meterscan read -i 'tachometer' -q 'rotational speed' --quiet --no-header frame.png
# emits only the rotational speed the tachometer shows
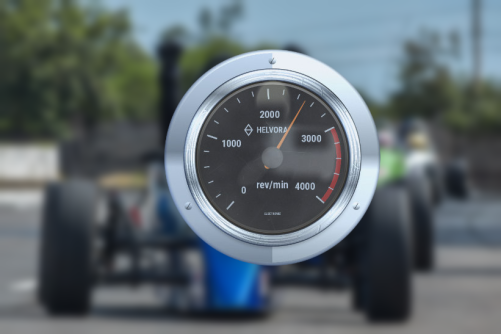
2500 rpm
